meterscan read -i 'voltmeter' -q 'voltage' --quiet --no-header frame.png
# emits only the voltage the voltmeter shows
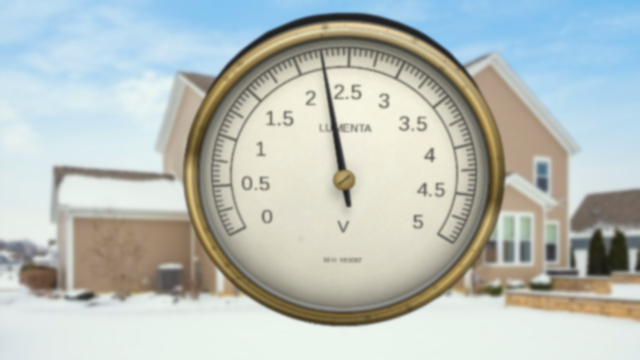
2.25 V
